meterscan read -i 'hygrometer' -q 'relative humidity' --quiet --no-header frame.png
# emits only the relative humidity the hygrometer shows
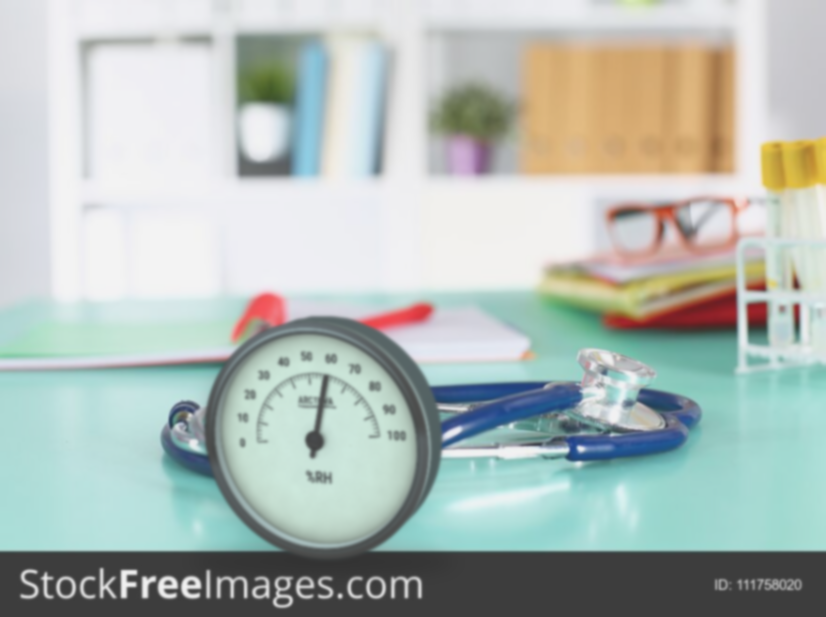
60 %
